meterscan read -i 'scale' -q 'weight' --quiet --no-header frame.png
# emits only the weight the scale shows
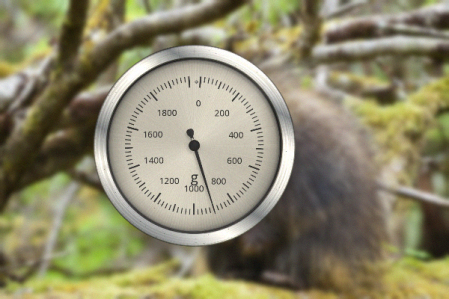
900 g
